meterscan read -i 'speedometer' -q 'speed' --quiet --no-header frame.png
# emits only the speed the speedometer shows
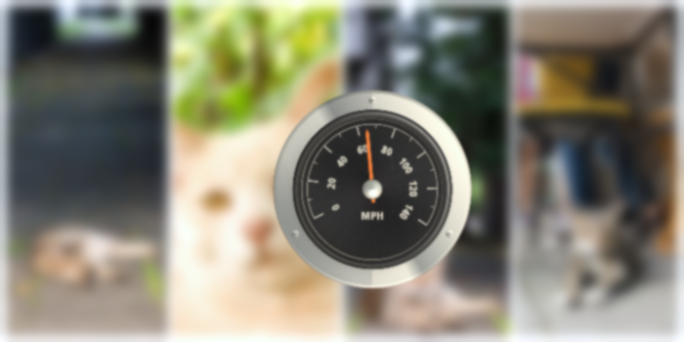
65 mph
